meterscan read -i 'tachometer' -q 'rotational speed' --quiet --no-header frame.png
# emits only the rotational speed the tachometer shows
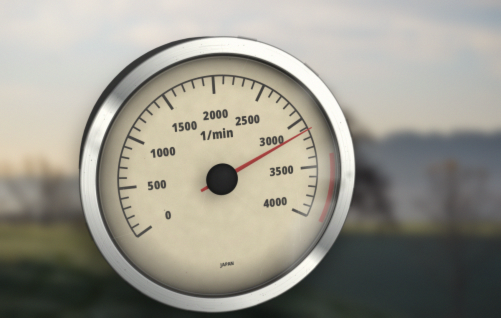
3100 rpm
